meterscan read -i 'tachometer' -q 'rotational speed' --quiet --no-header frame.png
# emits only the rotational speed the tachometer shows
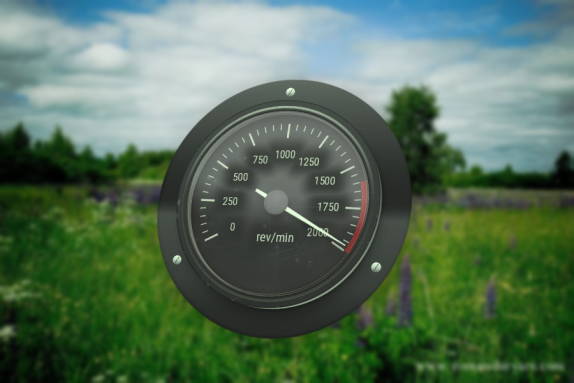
1975 rpm
